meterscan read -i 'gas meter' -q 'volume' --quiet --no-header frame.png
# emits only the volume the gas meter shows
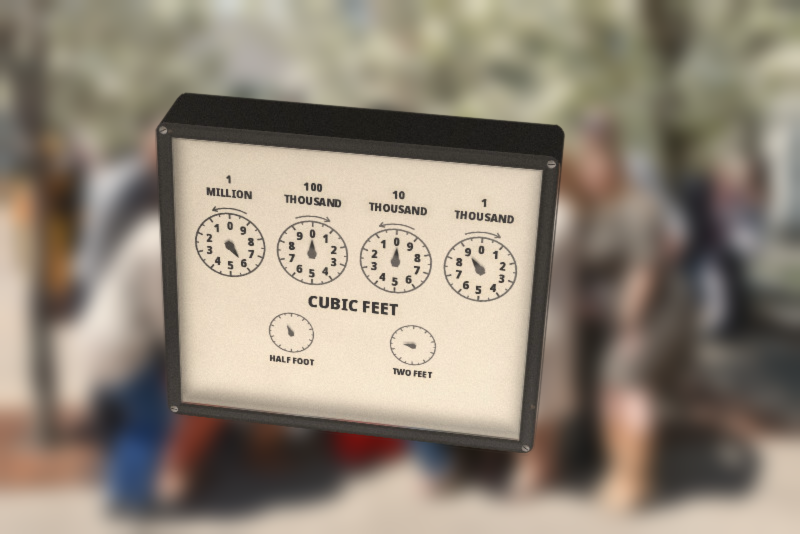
599900 ft³
